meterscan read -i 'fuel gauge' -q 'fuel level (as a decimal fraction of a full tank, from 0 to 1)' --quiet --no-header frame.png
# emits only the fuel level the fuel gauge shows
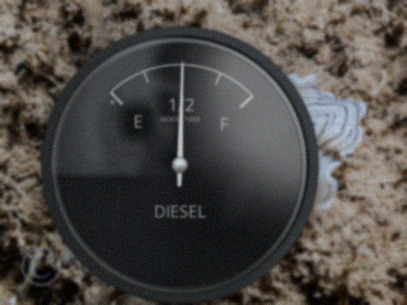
0.5
